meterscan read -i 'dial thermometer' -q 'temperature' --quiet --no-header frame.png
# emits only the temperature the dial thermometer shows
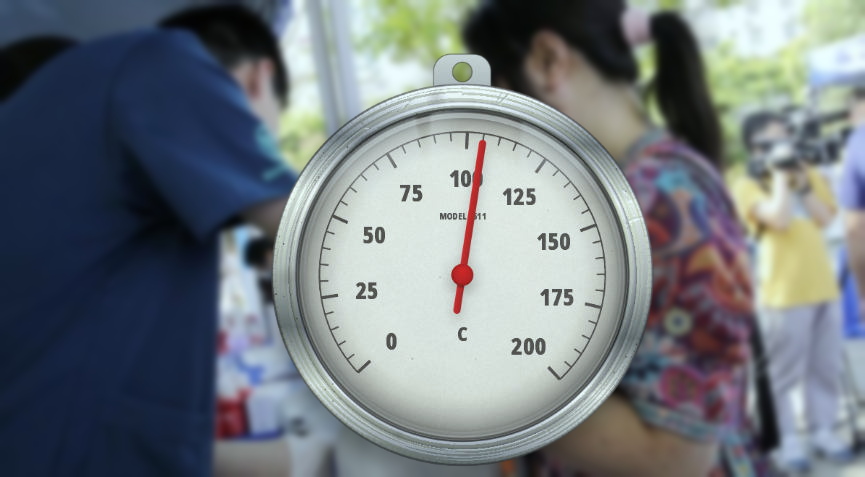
105 °C
